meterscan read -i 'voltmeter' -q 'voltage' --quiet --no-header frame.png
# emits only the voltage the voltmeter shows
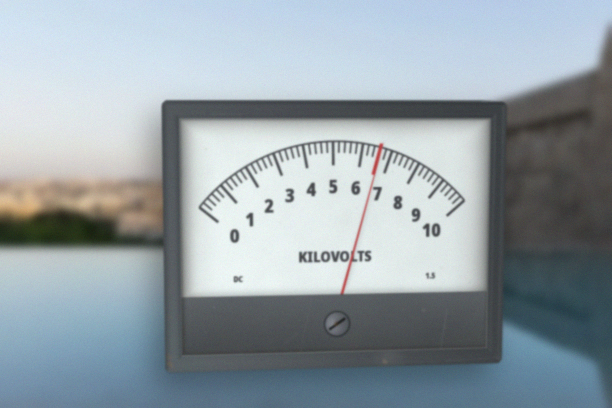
6.6 kV
